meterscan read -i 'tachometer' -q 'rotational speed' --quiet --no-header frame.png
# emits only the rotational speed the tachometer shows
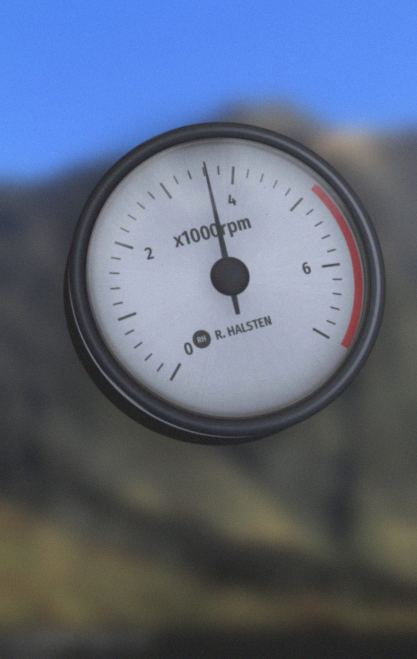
3600 rpm
